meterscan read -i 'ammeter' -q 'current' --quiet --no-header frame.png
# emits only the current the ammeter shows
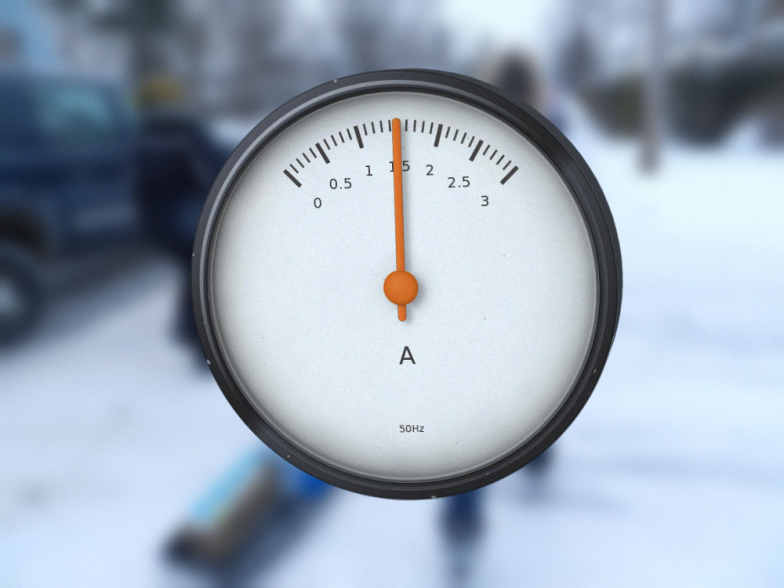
1.5 A
